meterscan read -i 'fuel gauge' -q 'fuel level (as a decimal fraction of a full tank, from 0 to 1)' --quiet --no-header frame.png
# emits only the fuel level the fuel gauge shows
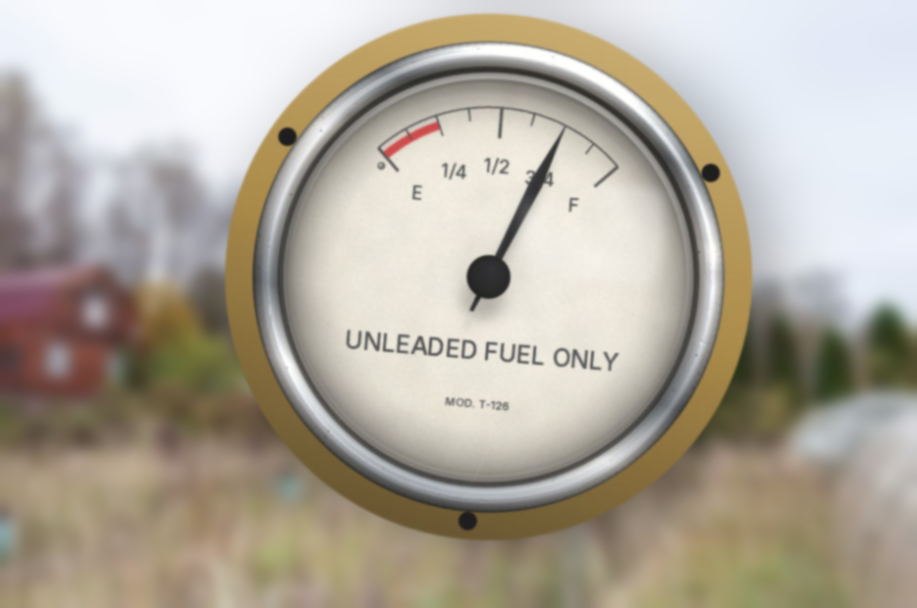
0.75
